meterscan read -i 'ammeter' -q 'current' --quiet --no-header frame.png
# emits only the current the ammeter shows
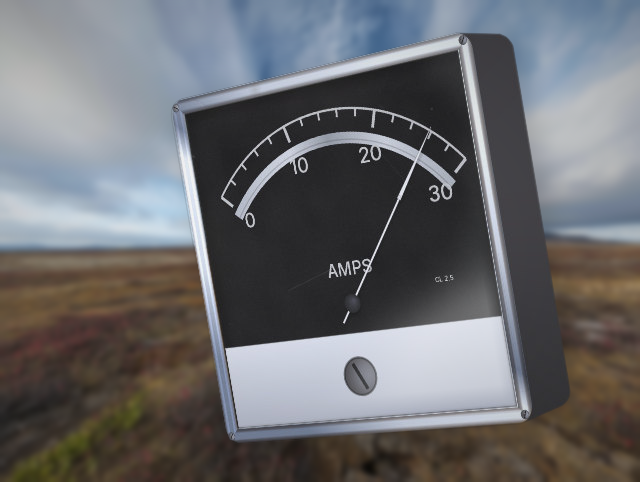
26 A
